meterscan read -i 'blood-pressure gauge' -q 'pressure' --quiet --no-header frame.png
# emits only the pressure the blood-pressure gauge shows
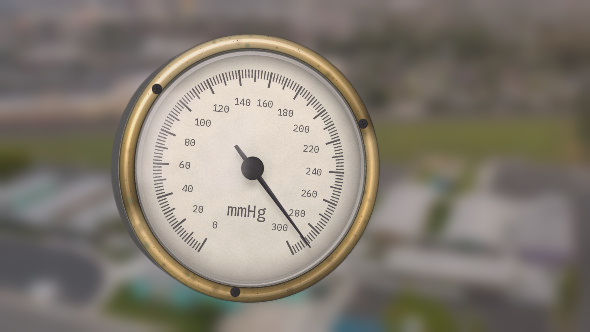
290 mmHg
